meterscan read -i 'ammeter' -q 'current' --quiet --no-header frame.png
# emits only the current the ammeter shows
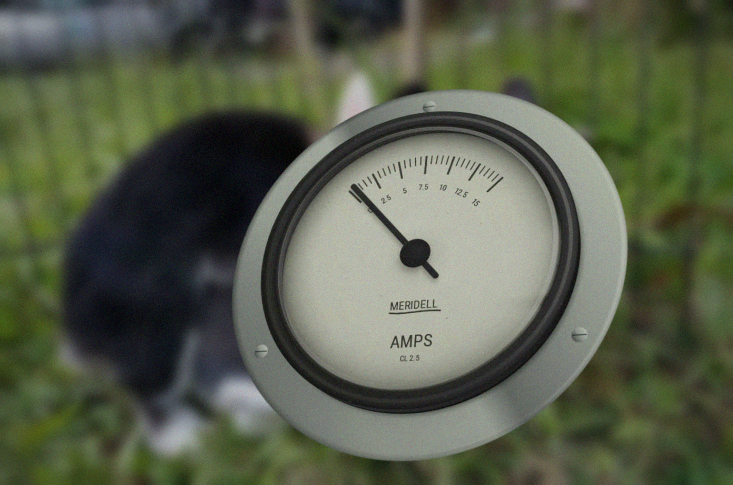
0.5 A
